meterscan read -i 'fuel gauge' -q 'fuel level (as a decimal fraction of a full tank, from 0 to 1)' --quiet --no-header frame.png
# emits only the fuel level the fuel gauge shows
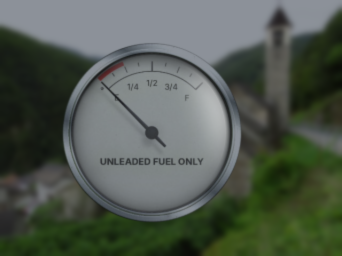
0
